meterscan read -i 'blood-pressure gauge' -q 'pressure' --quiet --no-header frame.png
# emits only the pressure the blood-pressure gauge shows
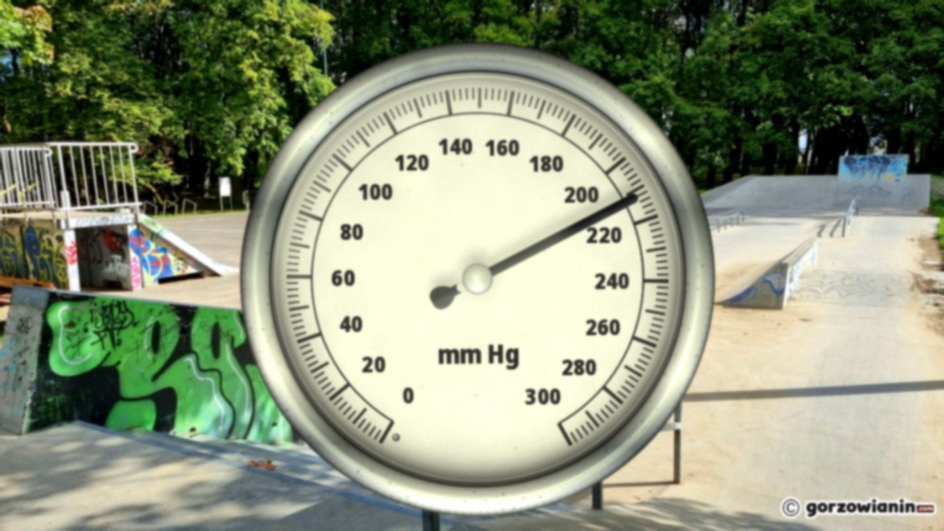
212 mmHg
